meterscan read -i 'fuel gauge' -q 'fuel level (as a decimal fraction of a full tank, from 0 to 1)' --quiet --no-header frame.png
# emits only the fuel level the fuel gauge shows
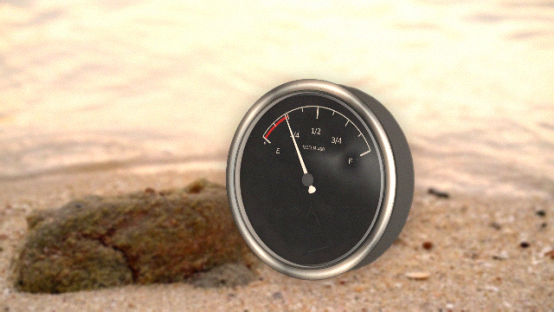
0.25
